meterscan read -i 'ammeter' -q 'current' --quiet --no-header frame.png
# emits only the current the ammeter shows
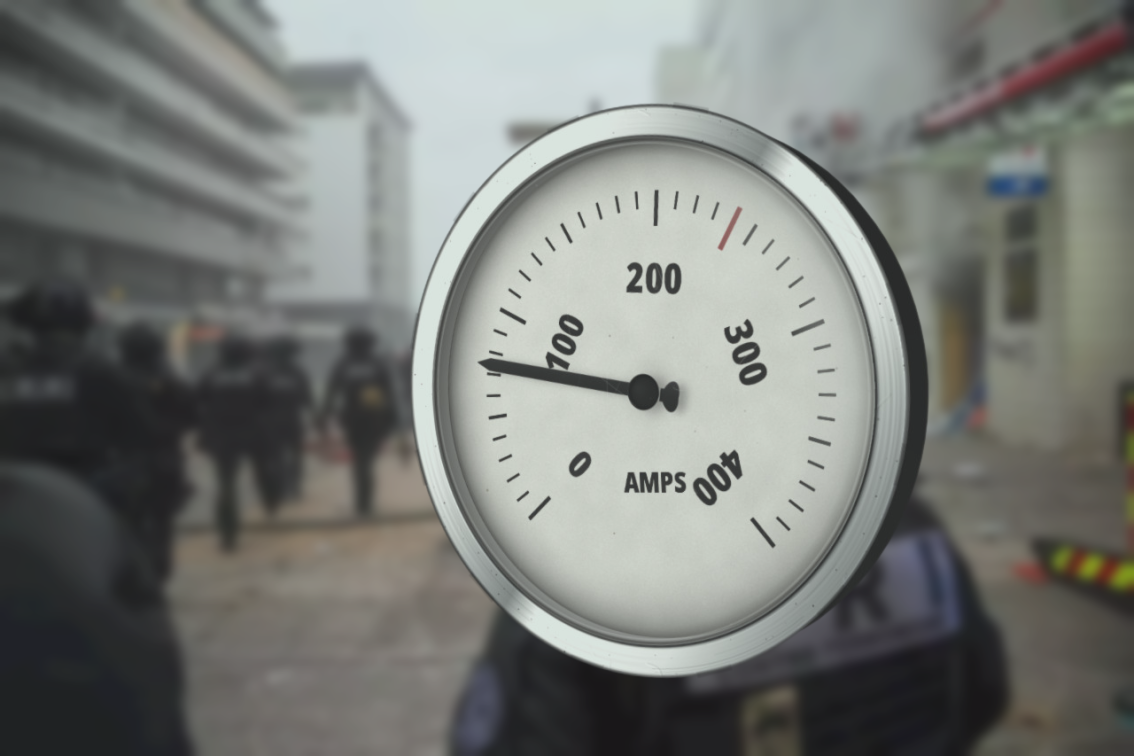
75 A
